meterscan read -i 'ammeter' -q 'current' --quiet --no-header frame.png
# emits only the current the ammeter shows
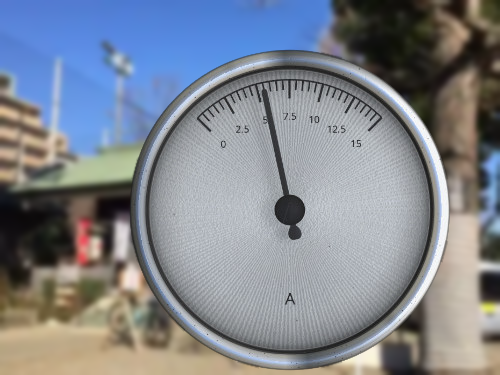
5.5 A
